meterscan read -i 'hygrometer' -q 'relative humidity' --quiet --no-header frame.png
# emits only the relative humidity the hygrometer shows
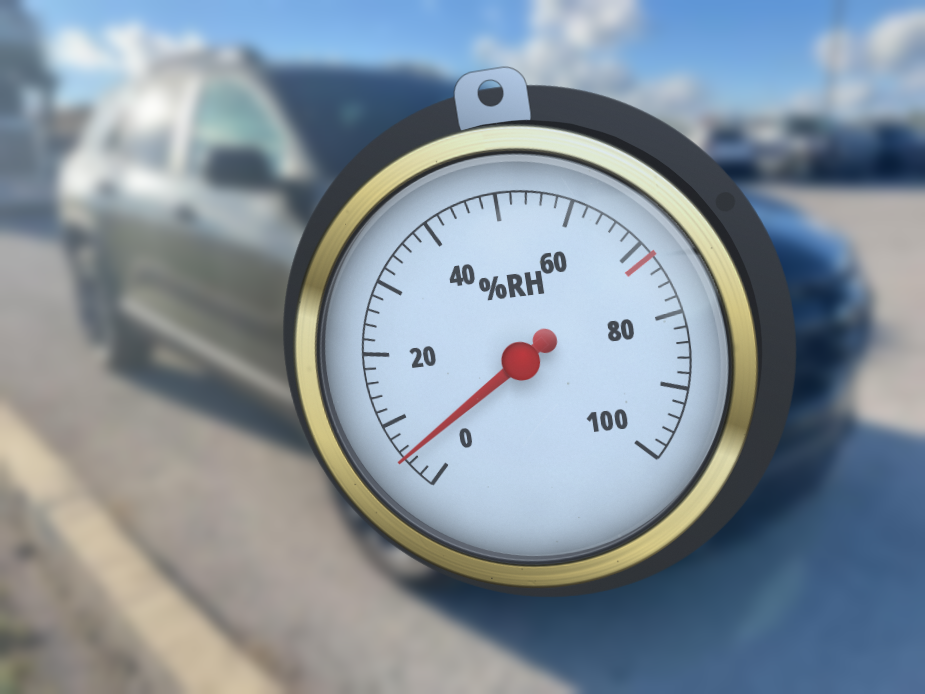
5 %
